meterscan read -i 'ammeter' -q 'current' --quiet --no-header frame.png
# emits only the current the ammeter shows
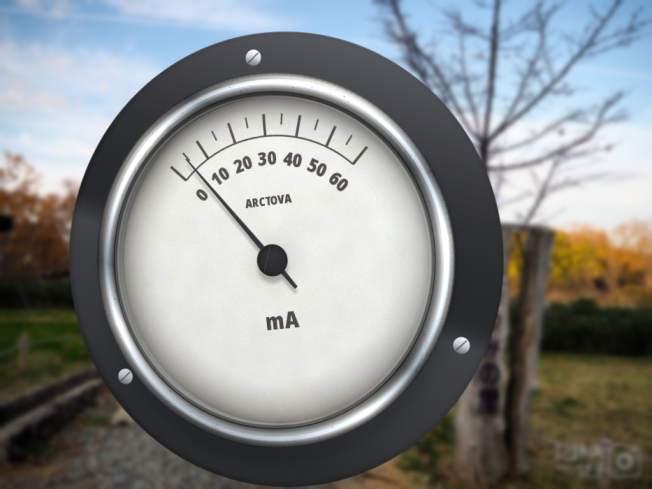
5 mA
